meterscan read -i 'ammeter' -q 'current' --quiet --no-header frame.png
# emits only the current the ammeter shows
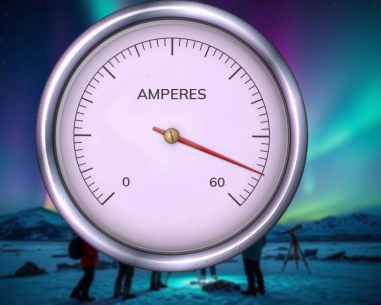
55 A
